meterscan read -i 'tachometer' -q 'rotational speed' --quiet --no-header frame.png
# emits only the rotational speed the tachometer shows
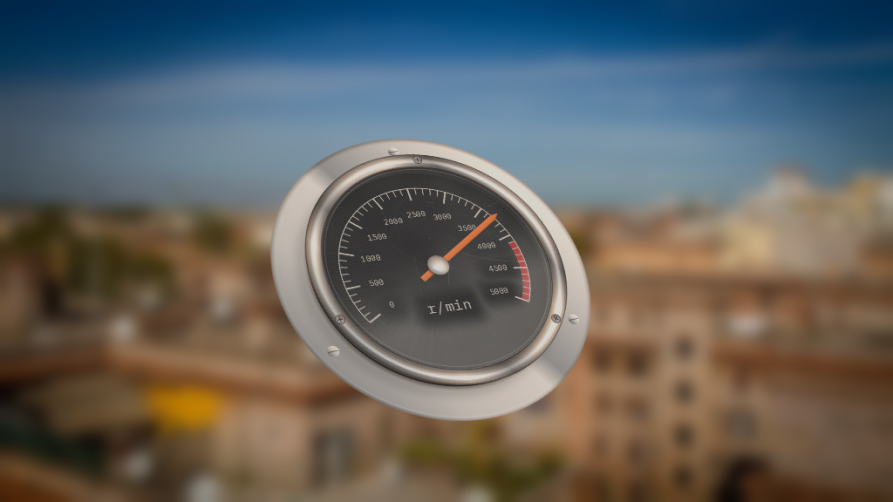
3700 rpm
